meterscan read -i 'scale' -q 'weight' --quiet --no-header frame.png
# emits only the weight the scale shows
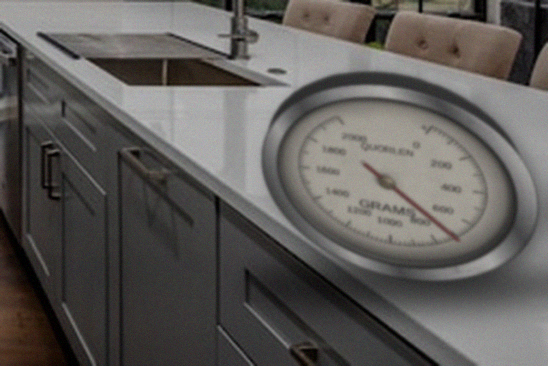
700 g
